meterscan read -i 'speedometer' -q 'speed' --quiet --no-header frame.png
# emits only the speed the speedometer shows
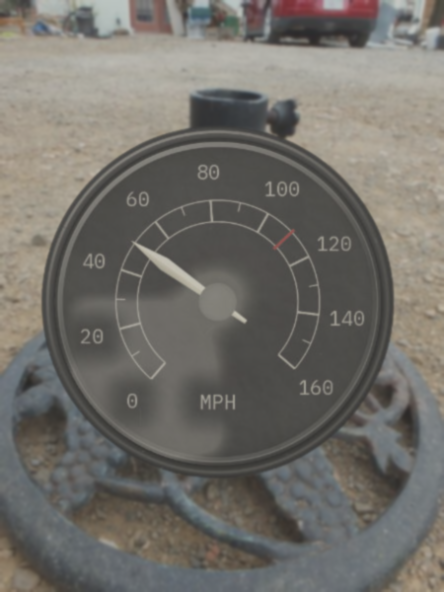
50 mph
